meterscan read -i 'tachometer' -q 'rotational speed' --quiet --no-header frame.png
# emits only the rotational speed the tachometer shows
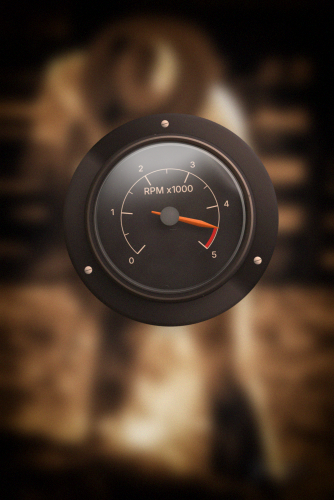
4500 rpm
